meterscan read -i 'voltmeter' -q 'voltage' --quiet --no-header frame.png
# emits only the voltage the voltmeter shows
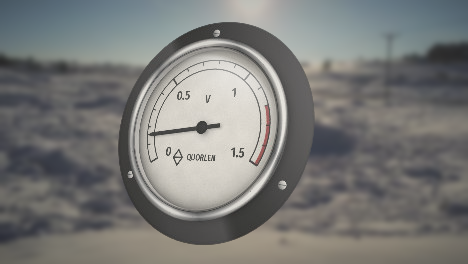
0.15 V
